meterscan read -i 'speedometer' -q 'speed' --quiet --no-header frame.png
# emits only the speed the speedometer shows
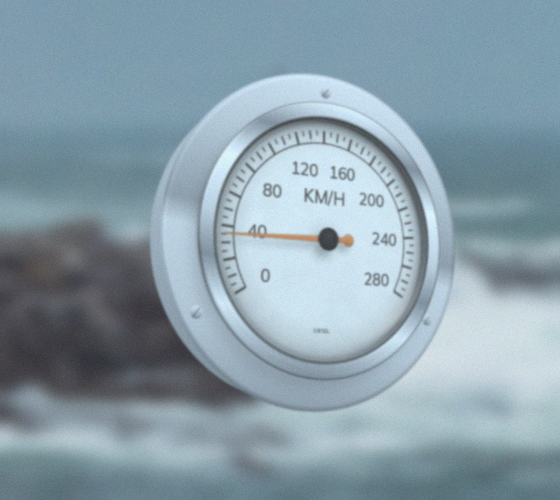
35 km/h
